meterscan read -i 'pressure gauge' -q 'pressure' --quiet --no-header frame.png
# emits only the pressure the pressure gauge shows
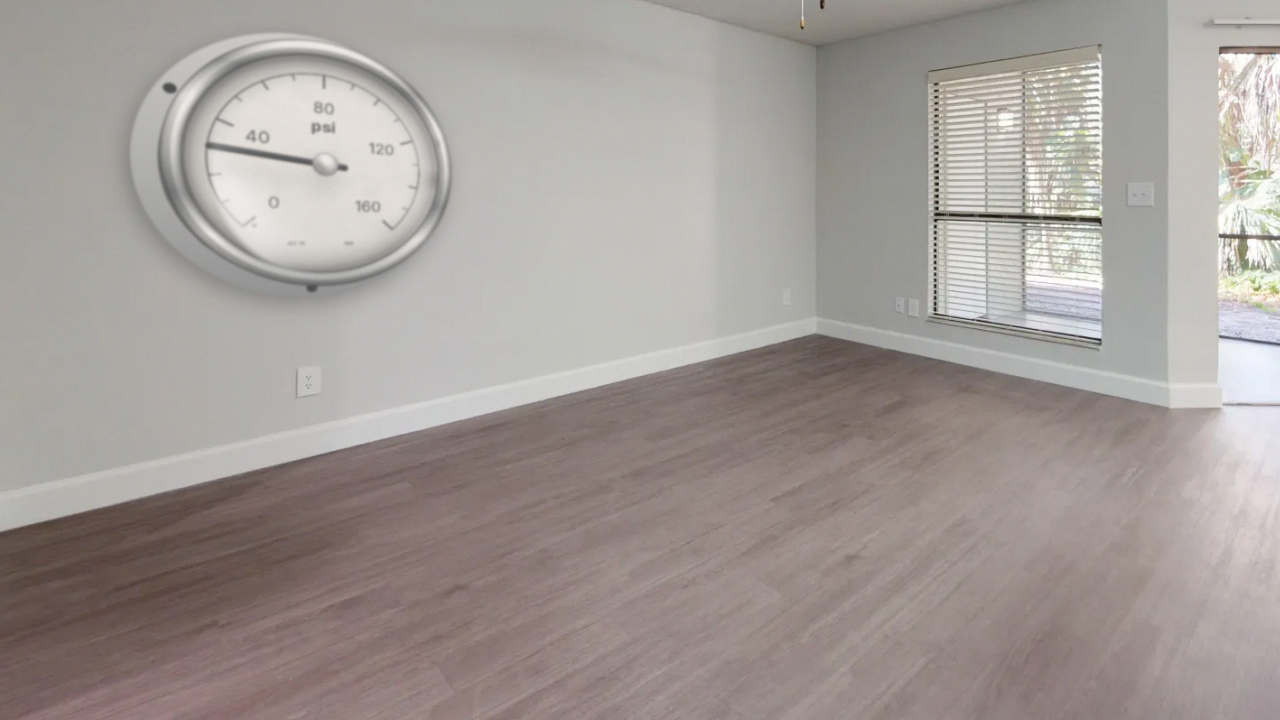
30 psi
